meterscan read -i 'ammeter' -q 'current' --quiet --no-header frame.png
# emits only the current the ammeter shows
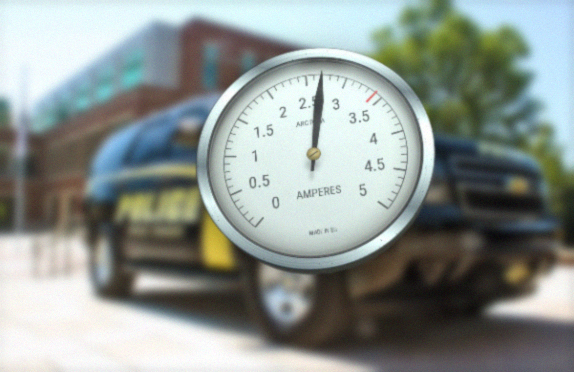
2.7 A
